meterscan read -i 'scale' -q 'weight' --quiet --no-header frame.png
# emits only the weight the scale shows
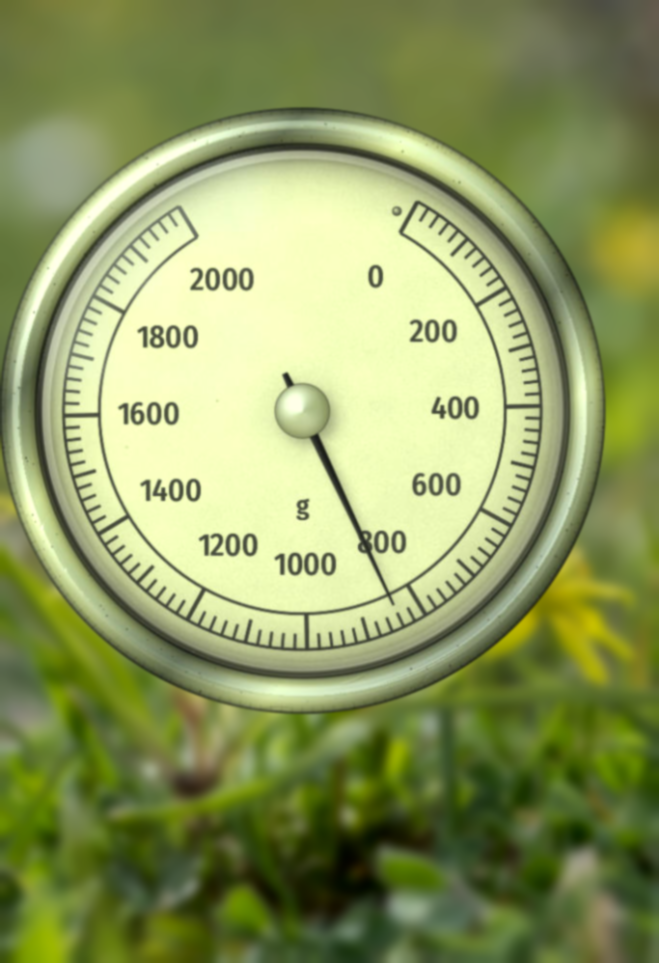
840 g
